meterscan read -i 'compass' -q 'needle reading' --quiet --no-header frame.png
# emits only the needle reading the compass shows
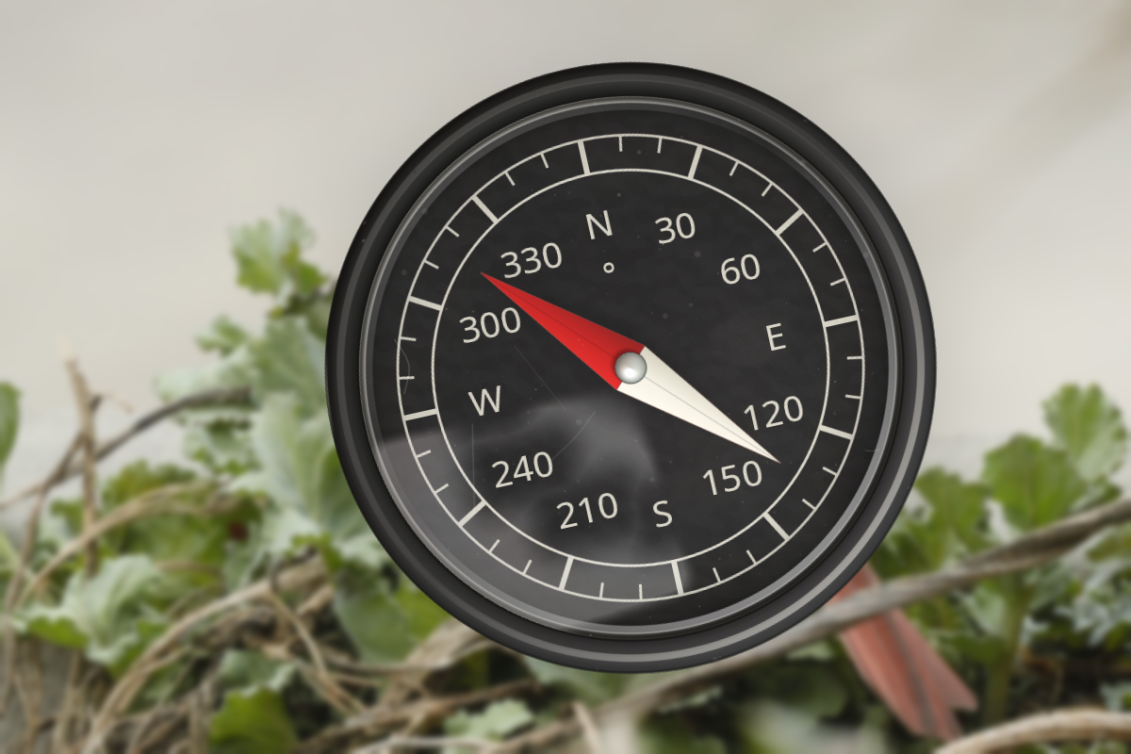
315 °
